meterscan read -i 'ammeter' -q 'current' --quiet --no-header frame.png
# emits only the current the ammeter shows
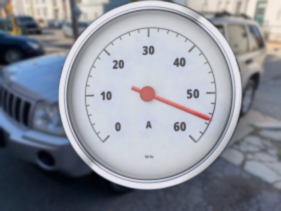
55 A
